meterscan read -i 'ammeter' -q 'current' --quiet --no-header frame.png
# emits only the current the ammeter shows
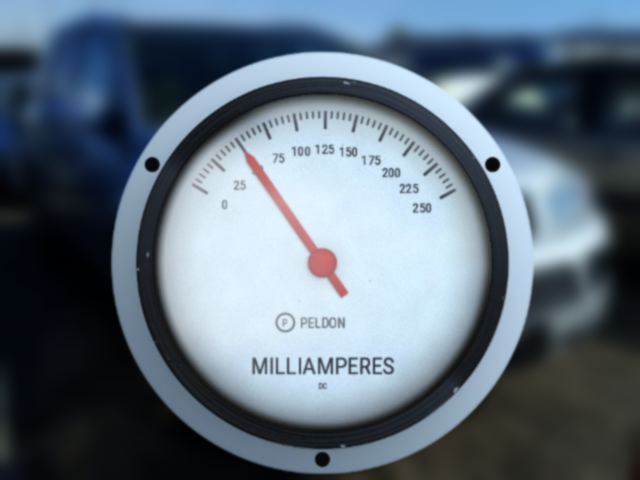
50 mA
